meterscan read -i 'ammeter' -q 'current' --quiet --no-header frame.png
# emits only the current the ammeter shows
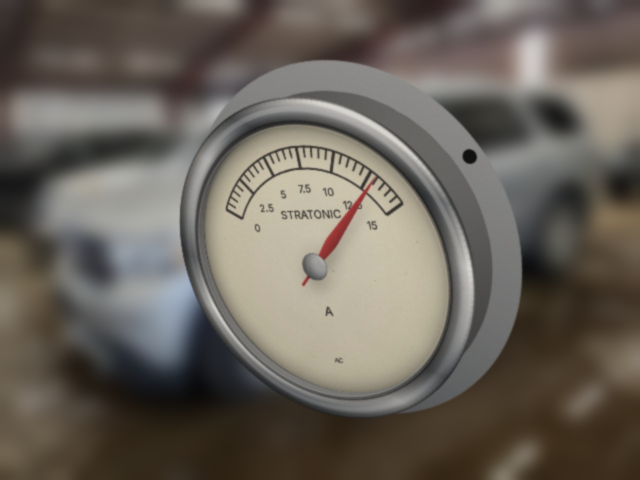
13 A
